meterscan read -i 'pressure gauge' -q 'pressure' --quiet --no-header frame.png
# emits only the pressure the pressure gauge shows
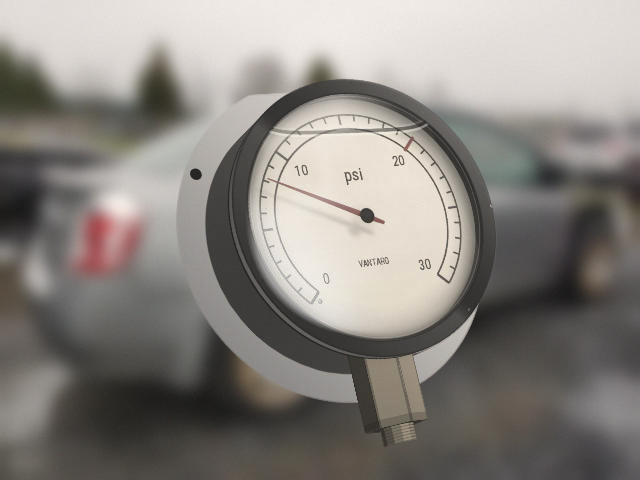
8 psi
